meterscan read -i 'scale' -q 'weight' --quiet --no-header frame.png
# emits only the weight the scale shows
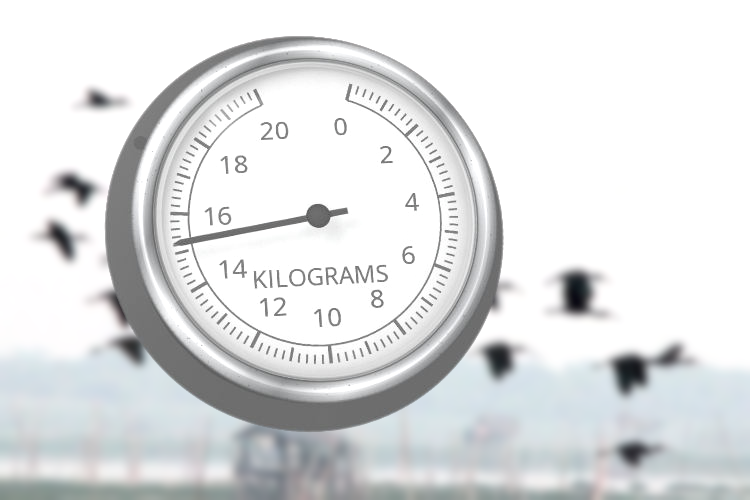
15.2 kg
